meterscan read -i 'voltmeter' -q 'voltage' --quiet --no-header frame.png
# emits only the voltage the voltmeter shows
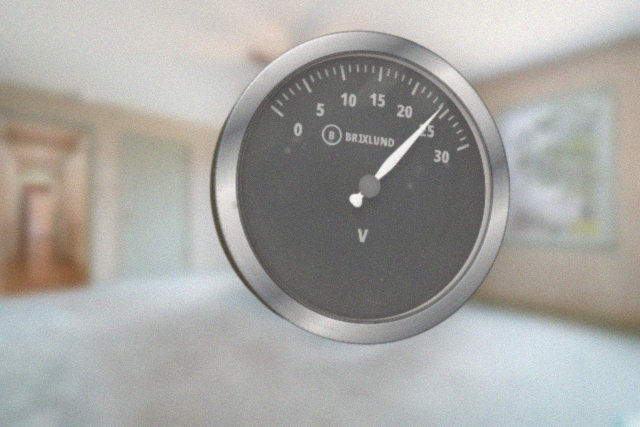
24 V
